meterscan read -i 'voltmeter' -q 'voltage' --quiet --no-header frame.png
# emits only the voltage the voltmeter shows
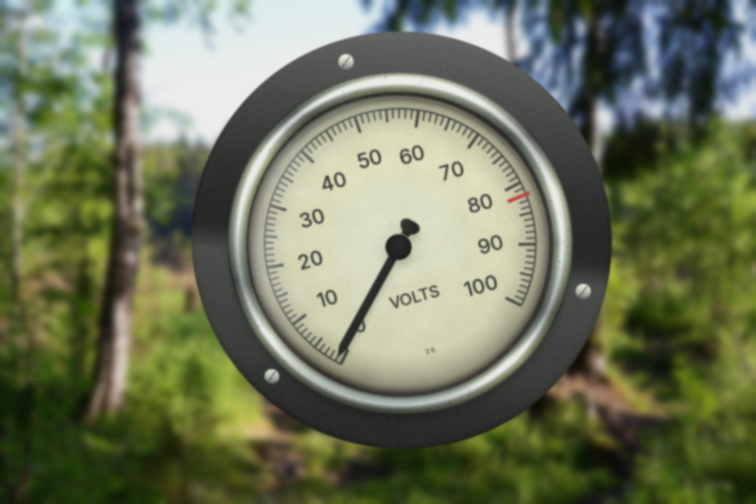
1 V
